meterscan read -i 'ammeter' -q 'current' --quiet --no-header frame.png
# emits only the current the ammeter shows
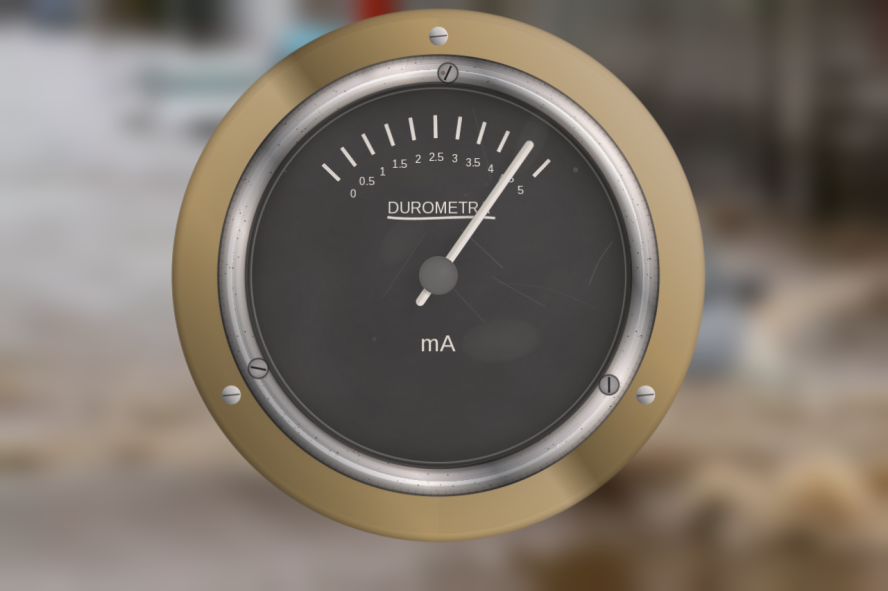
4.5 mA
